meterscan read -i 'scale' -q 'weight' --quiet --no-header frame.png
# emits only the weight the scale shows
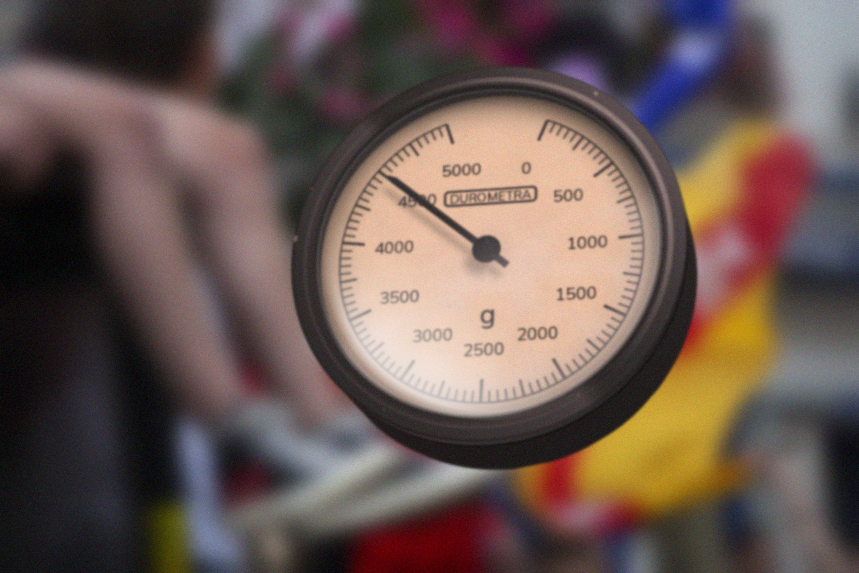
4500 g
